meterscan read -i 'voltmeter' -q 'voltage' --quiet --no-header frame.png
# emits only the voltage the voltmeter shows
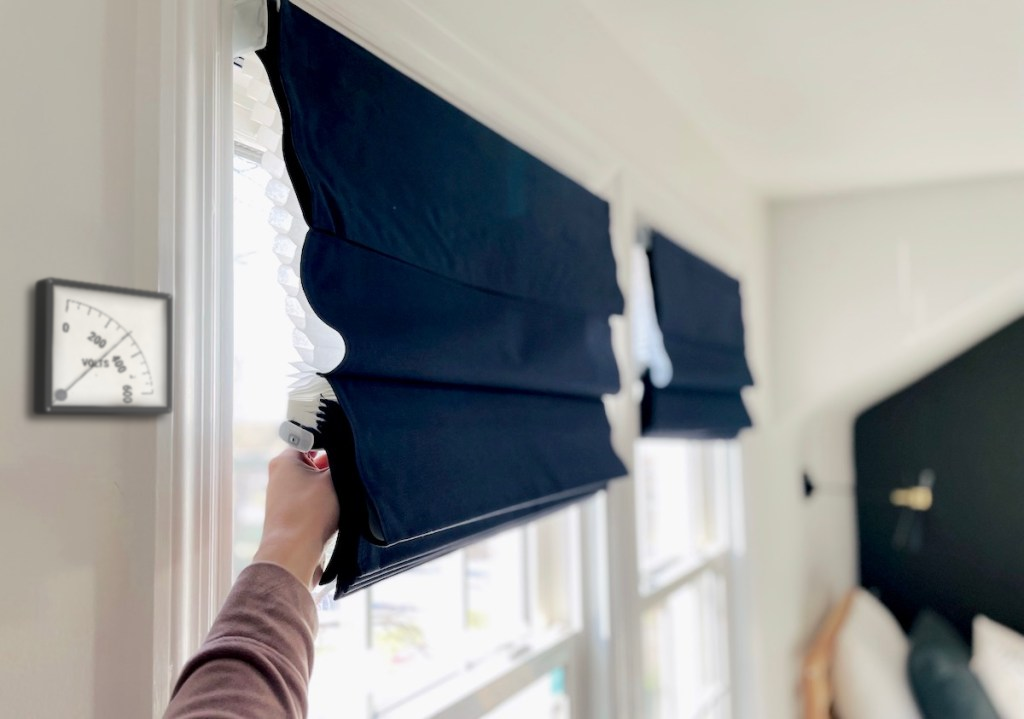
300 V
